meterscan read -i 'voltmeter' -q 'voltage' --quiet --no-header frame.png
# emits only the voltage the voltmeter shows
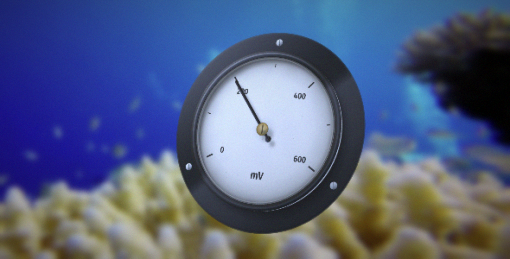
200 mV
